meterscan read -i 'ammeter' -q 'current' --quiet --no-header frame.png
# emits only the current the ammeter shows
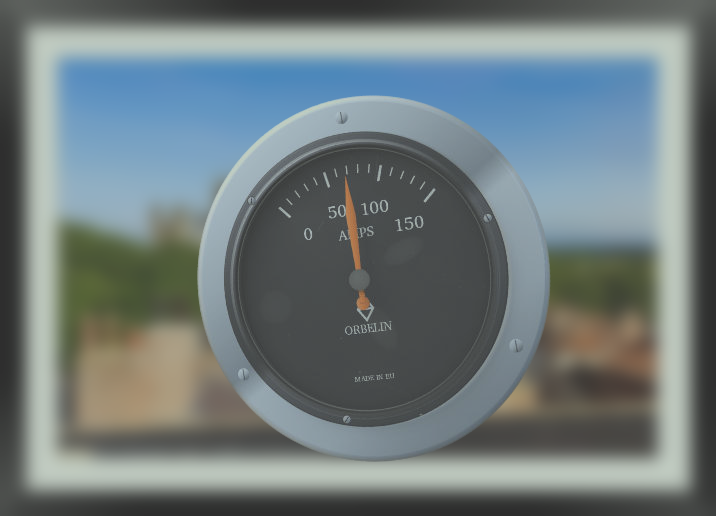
70 A
